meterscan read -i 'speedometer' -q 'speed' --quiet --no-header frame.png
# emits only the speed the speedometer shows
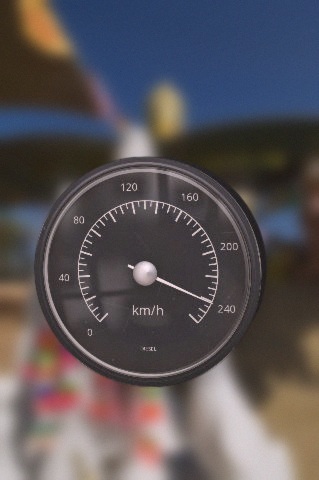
240 km/h
